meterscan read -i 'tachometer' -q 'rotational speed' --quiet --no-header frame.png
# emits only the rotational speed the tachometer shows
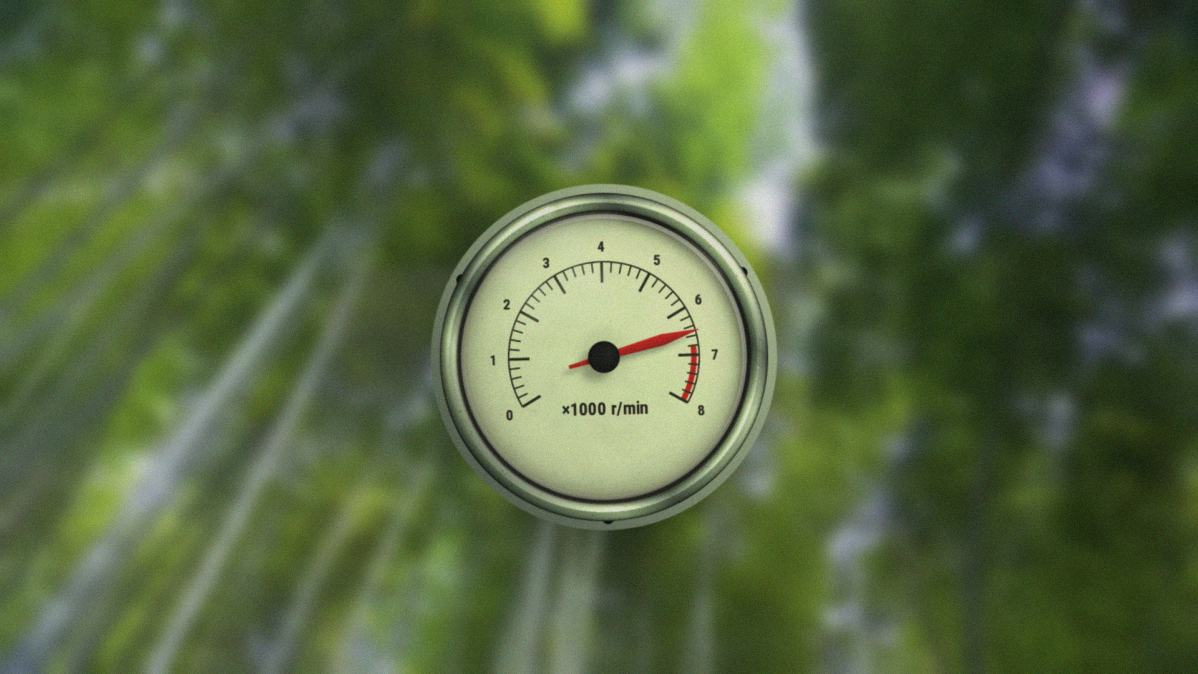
6500 rpm
